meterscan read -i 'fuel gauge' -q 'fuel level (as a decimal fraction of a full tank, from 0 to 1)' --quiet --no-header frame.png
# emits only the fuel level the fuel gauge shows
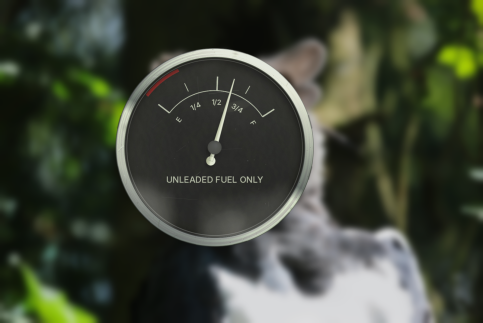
0.625
